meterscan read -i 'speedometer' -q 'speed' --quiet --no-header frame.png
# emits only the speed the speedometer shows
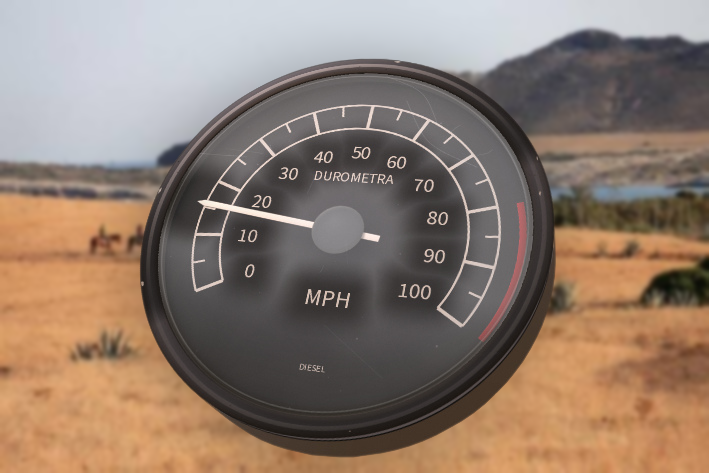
15 mph
